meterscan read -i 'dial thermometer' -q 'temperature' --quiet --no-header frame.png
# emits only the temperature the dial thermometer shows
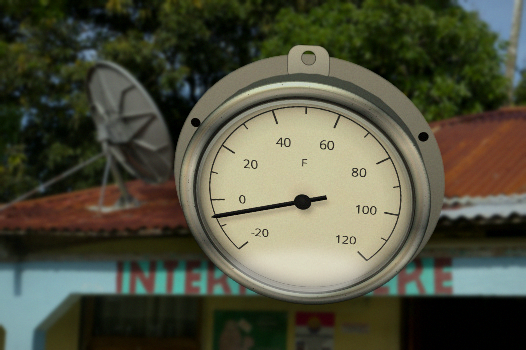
-5 °F
